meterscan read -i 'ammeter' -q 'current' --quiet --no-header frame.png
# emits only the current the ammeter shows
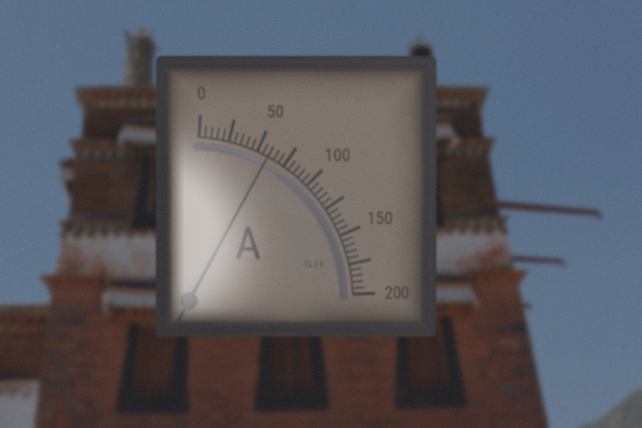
60 A
